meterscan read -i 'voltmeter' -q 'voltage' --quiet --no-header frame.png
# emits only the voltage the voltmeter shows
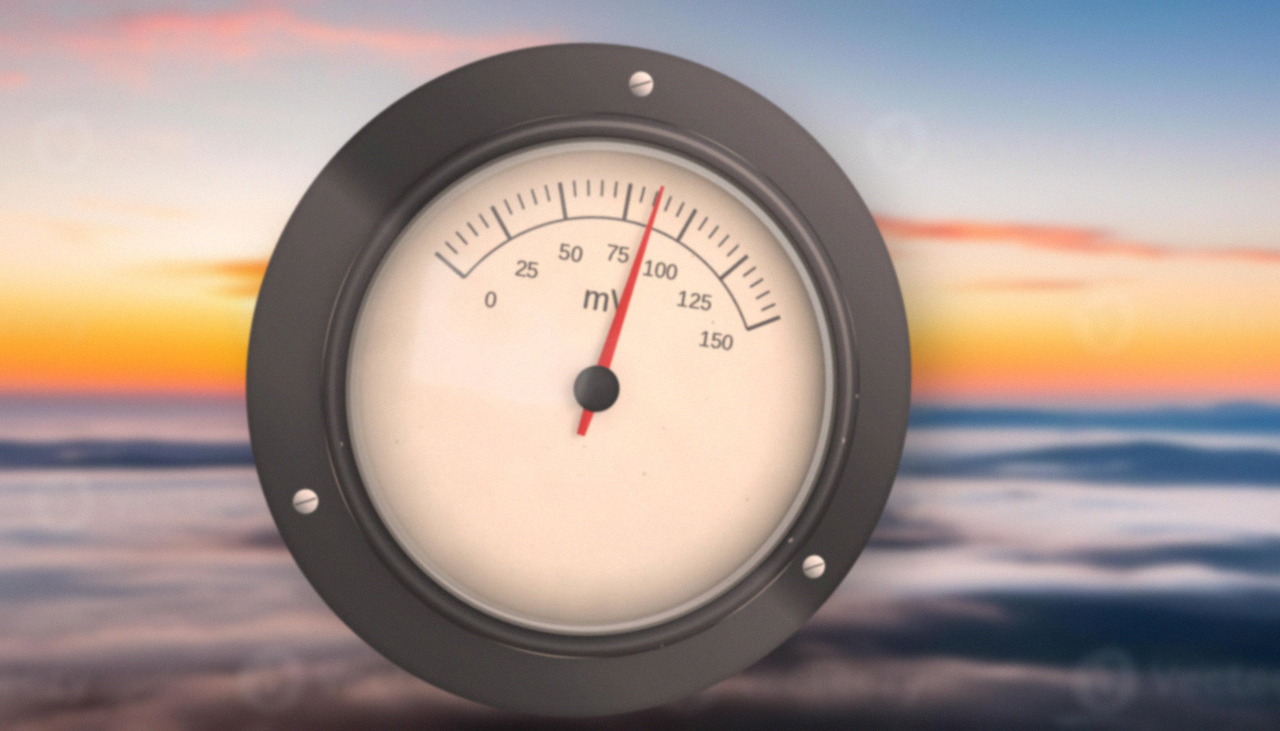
85 mV
